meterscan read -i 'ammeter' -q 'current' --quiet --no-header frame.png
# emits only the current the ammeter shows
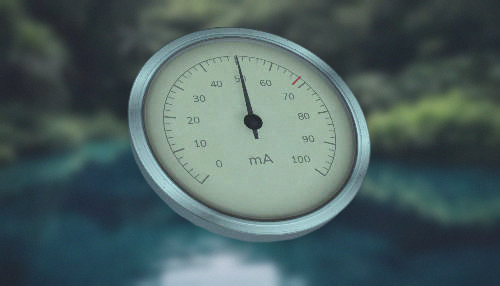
50 mA
